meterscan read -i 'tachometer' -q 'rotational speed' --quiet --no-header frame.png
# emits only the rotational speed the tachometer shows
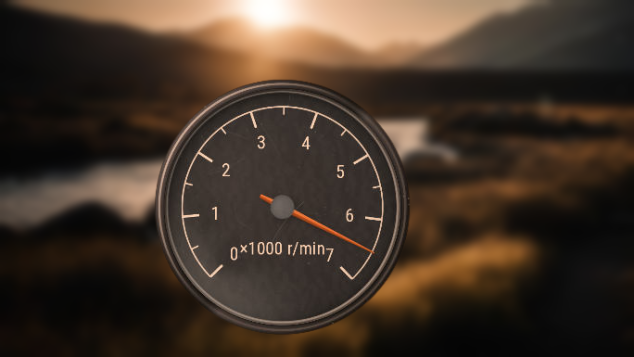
6500 rpm
